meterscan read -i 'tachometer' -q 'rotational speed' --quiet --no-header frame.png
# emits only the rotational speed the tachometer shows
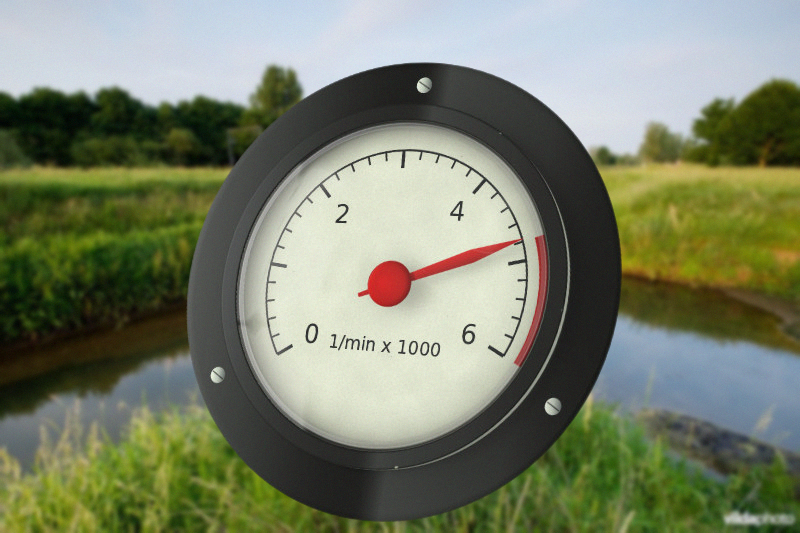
4800 rpm
